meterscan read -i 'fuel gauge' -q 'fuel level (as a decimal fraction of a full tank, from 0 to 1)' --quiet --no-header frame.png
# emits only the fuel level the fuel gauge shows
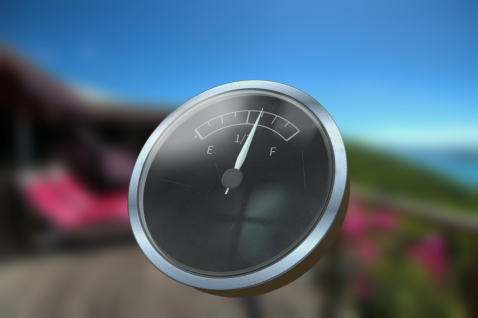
0.625
